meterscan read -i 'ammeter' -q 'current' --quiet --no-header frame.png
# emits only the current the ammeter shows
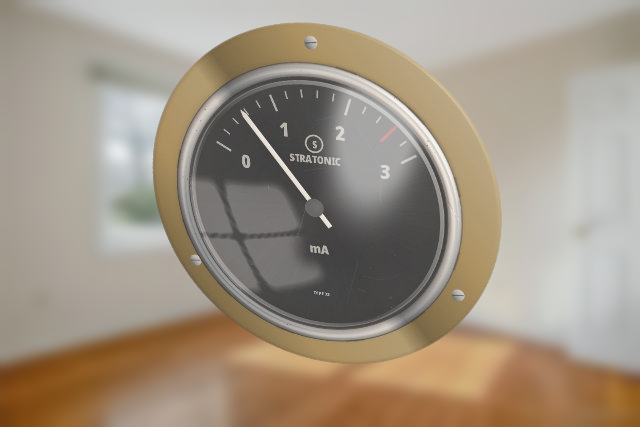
0.6 mA
